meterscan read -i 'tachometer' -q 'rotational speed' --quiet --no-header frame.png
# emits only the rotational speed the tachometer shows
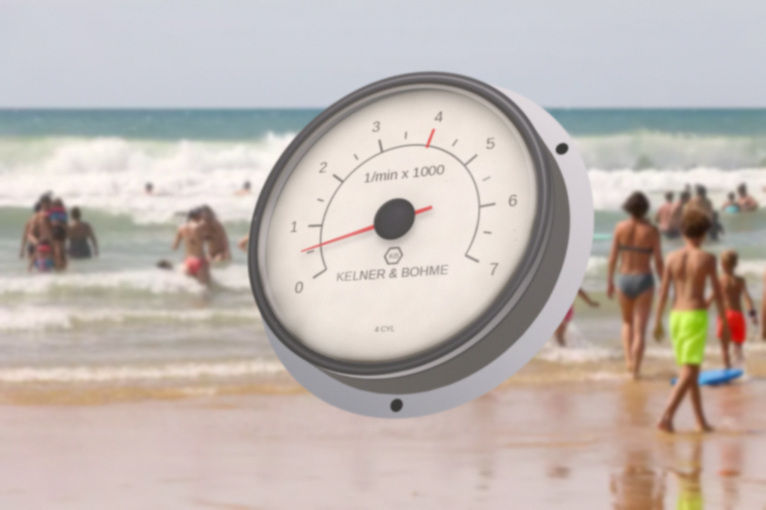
500 rpm
